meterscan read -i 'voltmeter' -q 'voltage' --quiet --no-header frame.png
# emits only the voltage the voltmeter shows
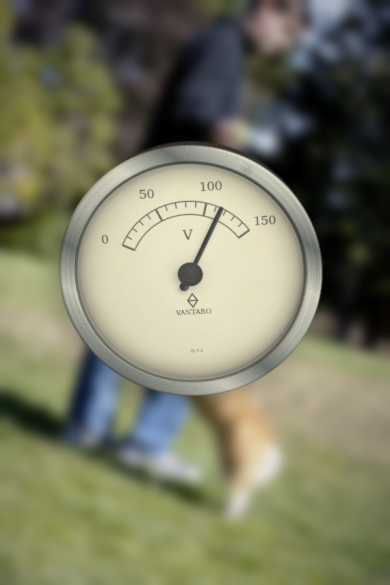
115 V
